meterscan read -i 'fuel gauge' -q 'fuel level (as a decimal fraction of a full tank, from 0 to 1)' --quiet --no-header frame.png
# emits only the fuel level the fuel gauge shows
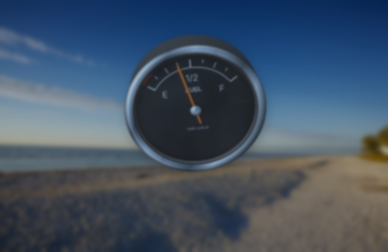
0.375
